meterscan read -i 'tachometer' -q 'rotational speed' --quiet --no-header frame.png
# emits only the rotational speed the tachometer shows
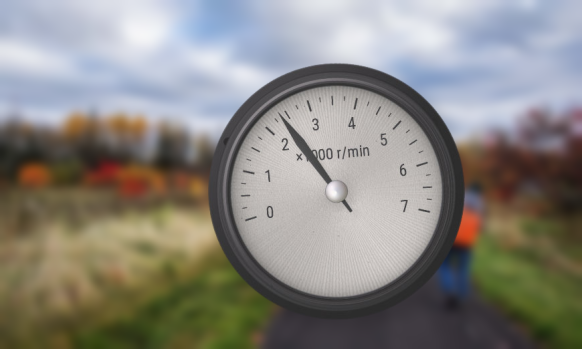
2375 rpm
